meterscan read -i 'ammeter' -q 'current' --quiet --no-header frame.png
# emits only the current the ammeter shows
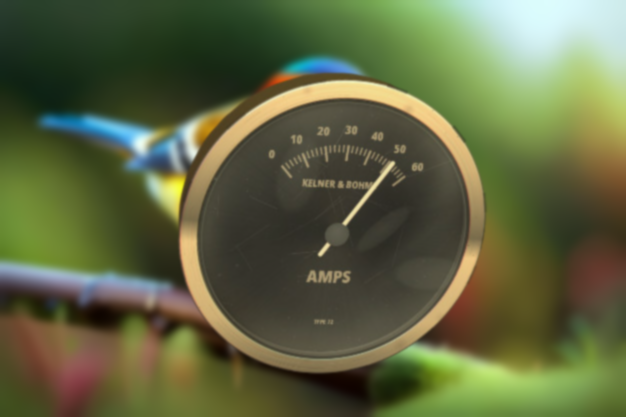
50 A
